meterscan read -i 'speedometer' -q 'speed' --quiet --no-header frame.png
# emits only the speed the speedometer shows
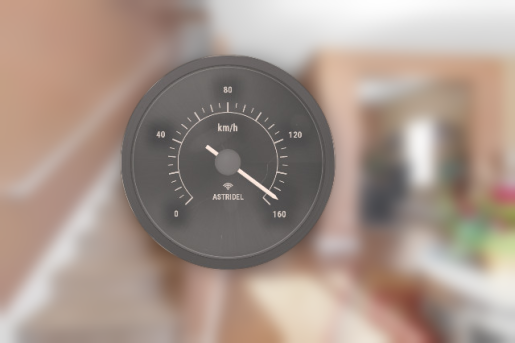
155 km/h
